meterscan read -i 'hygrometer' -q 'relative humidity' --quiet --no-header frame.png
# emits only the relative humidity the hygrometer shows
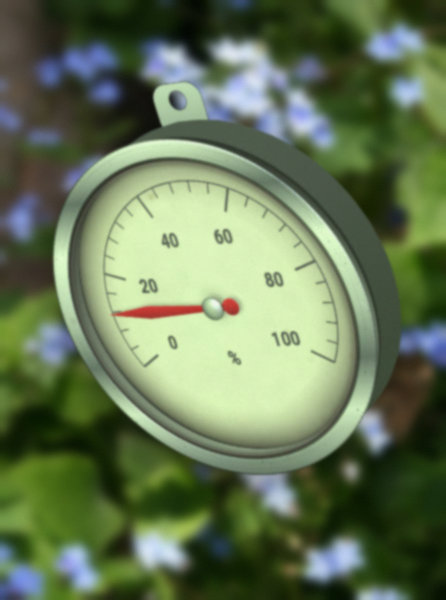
12 %
